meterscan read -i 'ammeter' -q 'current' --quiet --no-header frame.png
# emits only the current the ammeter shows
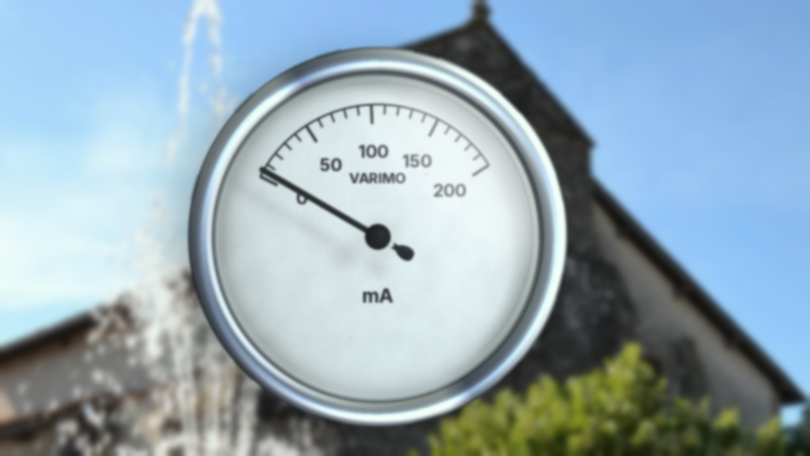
5 mA
